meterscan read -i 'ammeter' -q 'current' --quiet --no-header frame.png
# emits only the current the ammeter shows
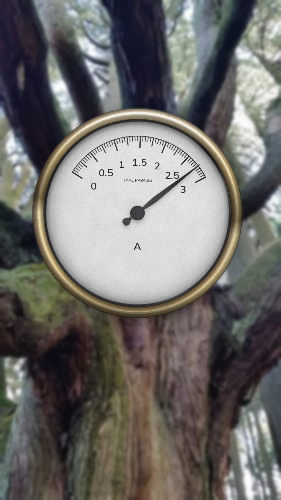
2.75 A
